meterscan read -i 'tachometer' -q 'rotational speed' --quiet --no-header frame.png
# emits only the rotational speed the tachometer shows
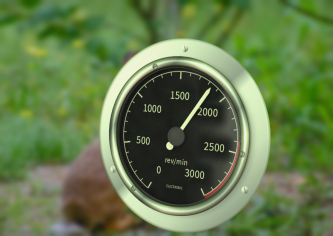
1850 rpm
